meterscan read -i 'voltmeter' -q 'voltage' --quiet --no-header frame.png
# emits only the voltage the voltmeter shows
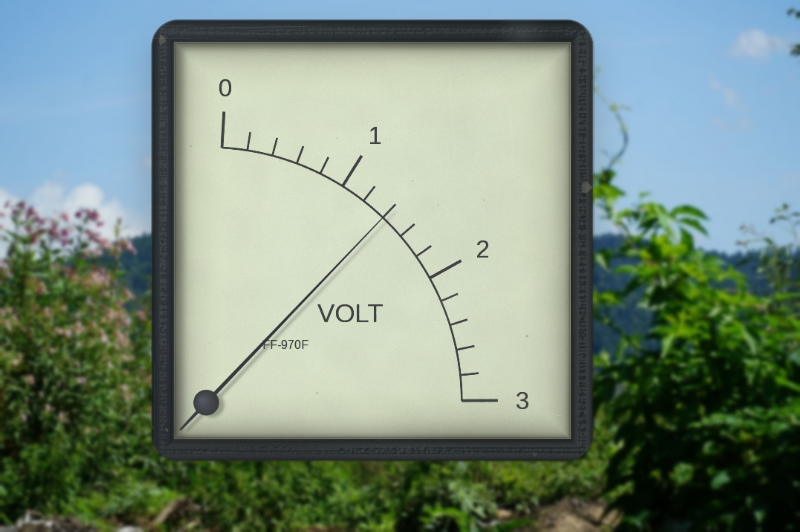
1.4 V
